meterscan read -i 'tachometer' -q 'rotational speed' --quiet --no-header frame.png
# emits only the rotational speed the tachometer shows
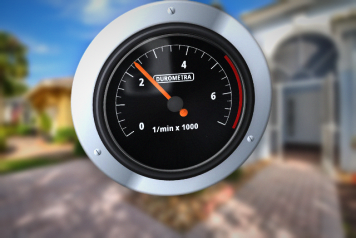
2375 rpm
